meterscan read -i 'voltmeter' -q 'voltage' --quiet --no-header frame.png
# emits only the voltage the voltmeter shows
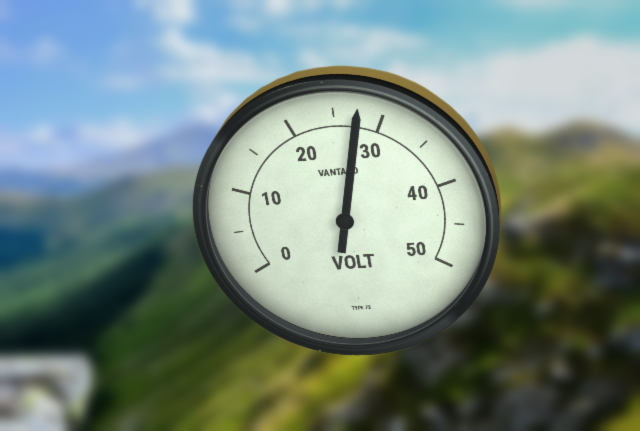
27.5 V
